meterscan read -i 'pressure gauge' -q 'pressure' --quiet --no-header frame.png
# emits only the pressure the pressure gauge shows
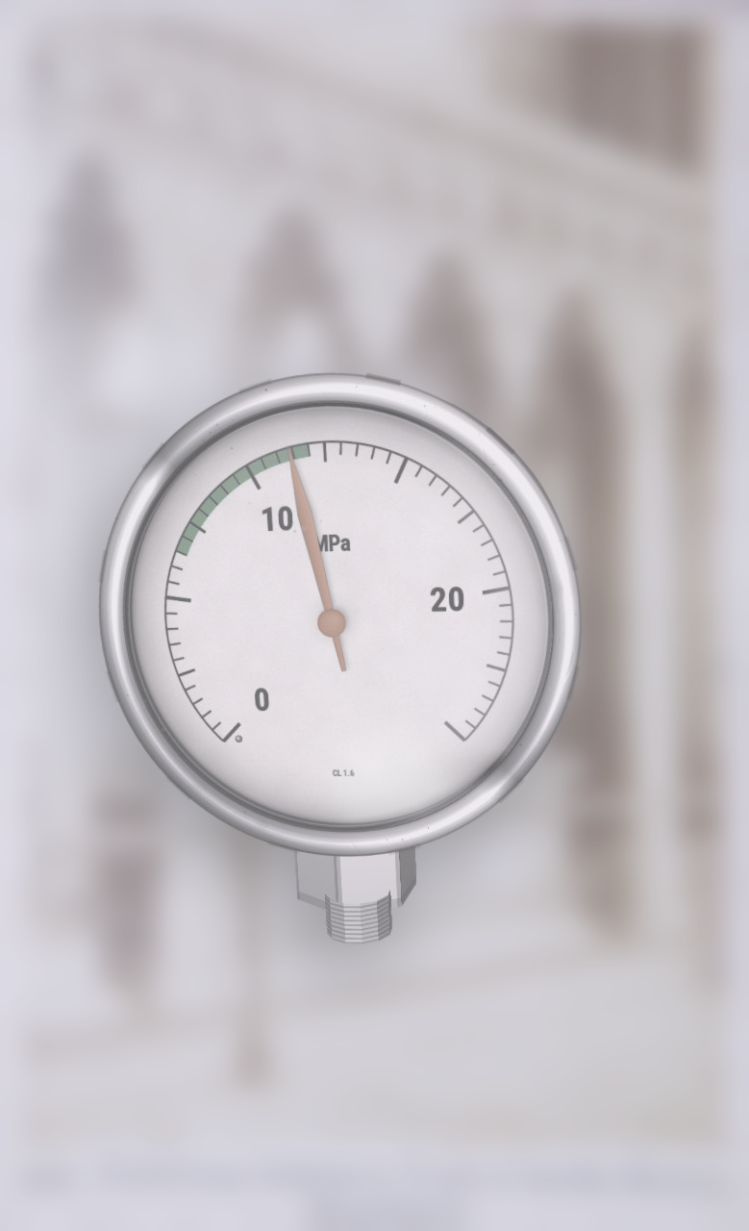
11.5 MPa
